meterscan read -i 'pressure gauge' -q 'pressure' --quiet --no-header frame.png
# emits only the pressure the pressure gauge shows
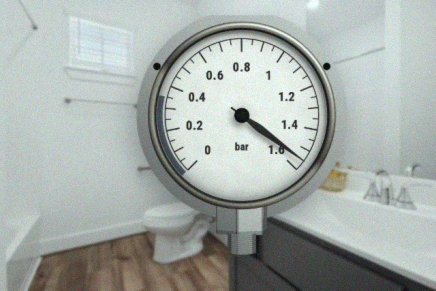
1.55 bar
